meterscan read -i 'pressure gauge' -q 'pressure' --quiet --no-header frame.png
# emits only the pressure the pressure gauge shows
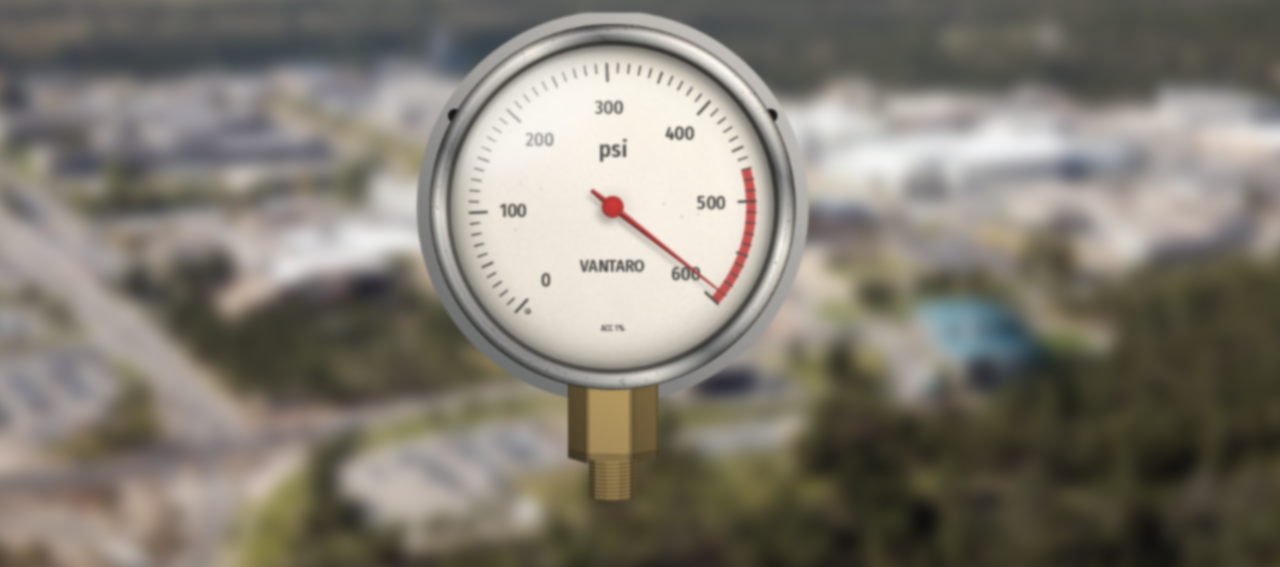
590 psi
